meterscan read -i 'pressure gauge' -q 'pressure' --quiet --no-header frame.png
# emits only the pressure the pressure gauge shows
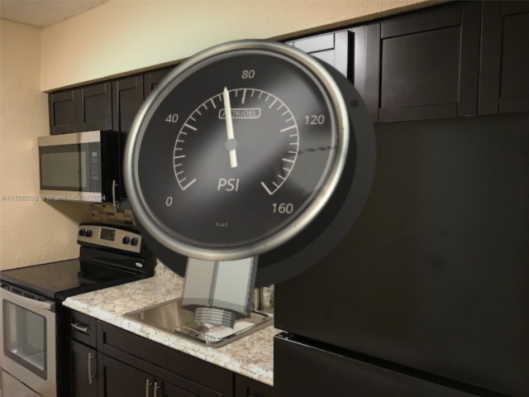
70 psi
